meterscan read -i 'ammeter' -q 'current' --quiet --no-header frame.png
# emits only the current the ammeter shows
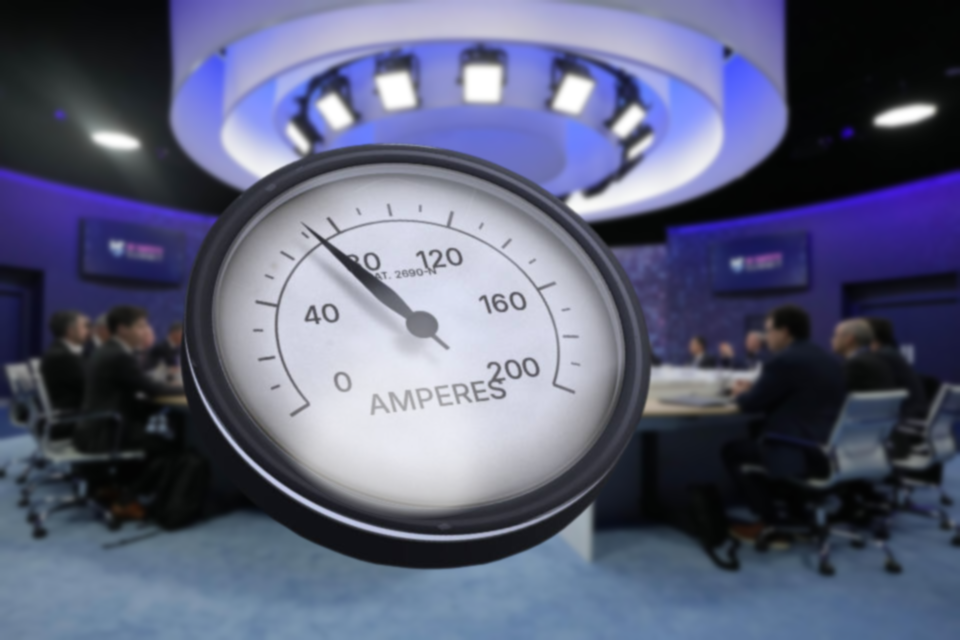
70 A
